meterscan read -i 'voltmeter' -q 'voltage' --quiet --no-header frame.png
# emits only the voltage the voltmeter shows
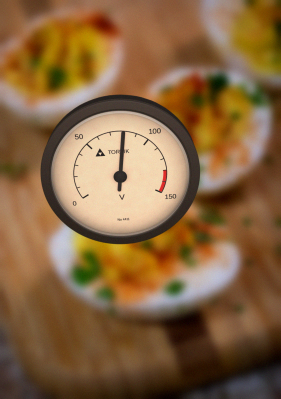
80 V
